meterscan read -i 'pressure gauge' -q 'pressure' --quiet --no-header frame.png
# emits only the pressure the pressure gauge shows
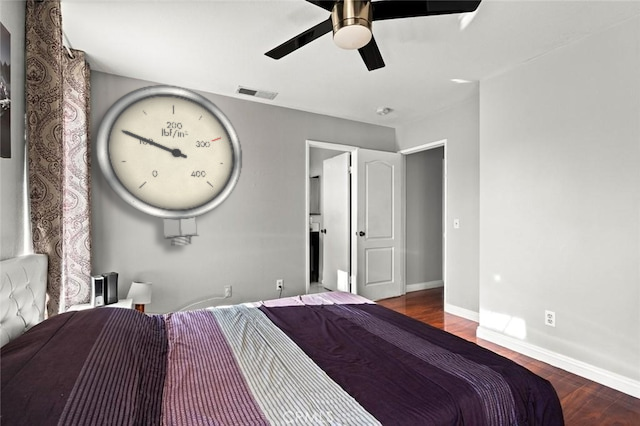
100 psi
